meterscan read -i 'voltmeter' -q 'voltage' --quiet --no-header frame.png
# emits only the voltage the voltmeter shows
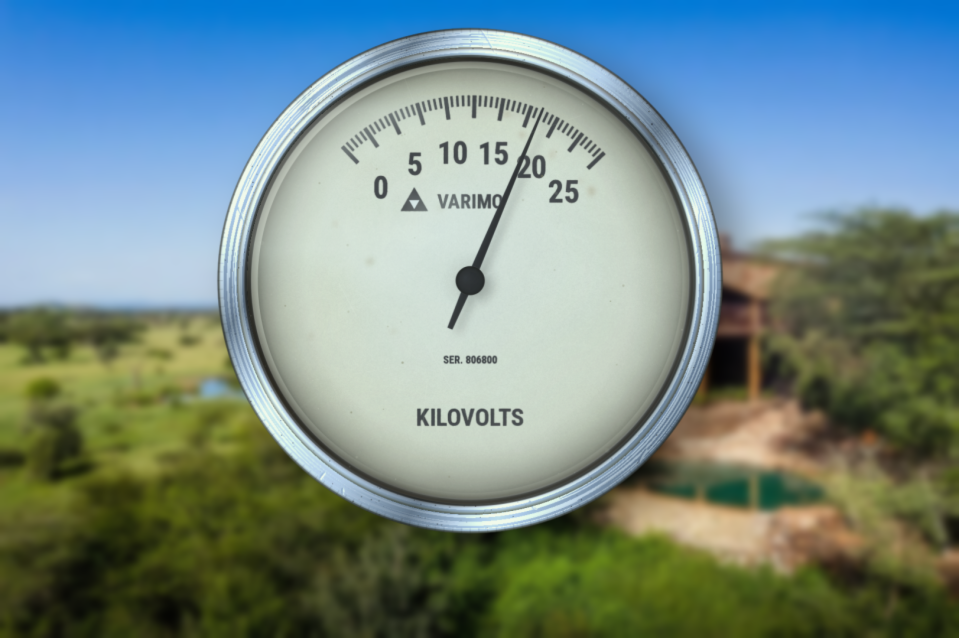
18.5 kV
